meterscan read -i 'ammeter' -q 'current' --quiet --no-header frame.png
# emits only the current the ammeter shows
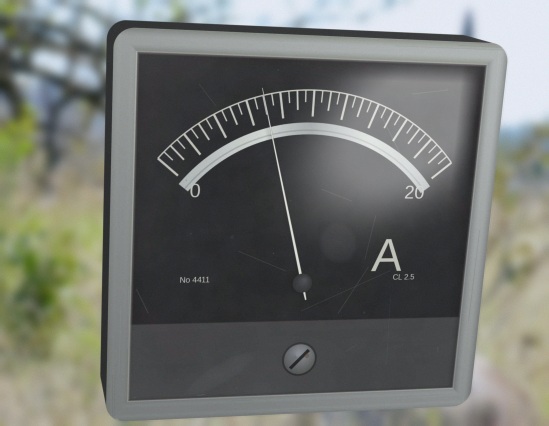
7 A
